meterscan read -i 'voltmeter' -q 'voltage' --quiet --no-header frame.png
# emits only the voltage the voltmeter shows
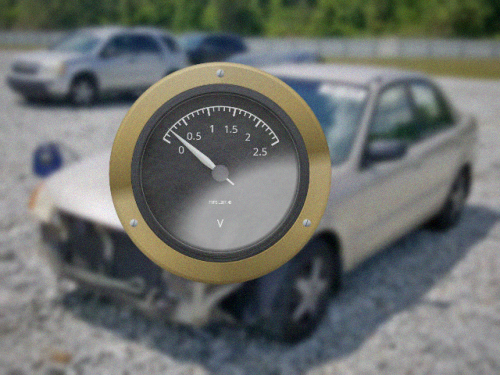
0.2 V
